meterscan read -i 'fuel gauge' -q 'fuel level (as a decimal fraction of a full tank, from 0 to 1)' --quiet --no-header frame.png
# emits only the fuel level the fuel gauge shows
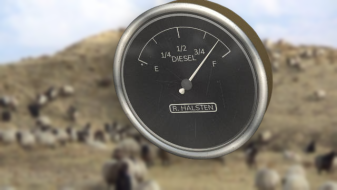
0.875
